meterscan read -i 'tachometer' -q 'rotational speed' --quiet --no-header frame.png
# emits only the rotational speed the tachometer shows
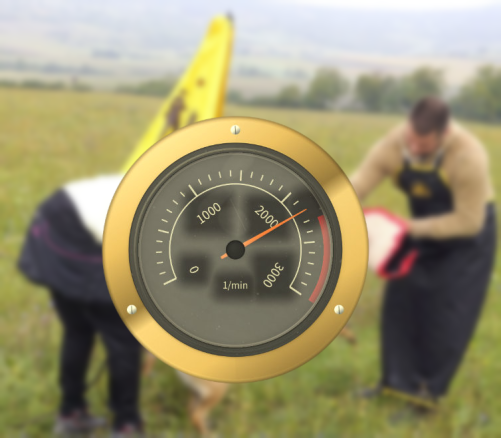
2200 rpm
